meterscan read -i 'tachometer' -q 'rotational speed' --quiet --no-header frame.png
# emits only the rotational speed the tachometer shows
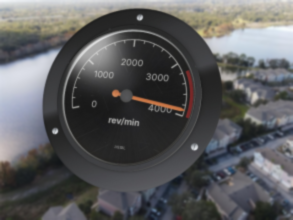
3900 rpm
